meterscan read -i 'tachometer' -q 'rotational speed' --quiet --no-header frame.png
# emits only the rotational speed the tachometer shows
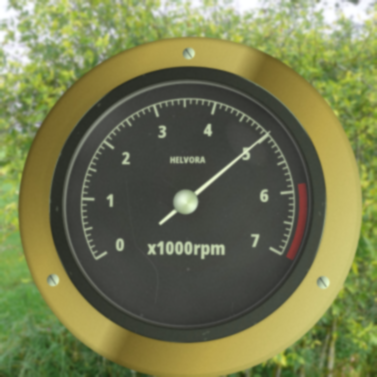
5000 rpm
